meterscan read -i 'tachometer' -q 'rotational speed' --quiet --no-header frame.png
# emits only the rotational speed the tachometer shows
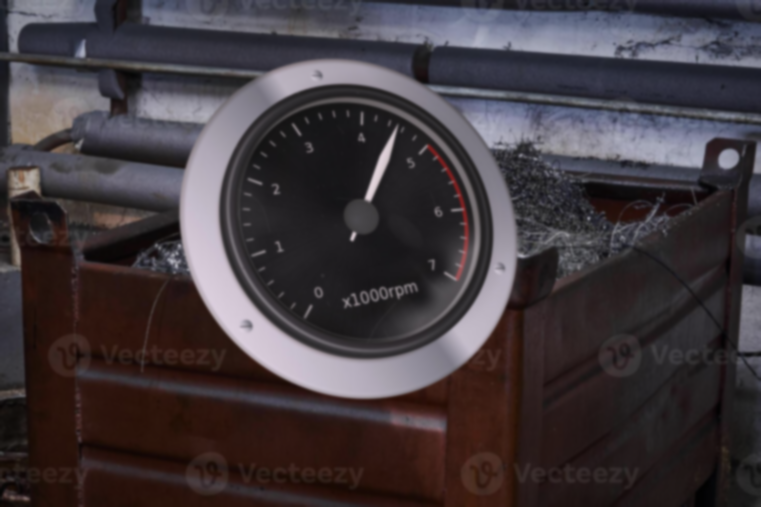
4500 rpm
